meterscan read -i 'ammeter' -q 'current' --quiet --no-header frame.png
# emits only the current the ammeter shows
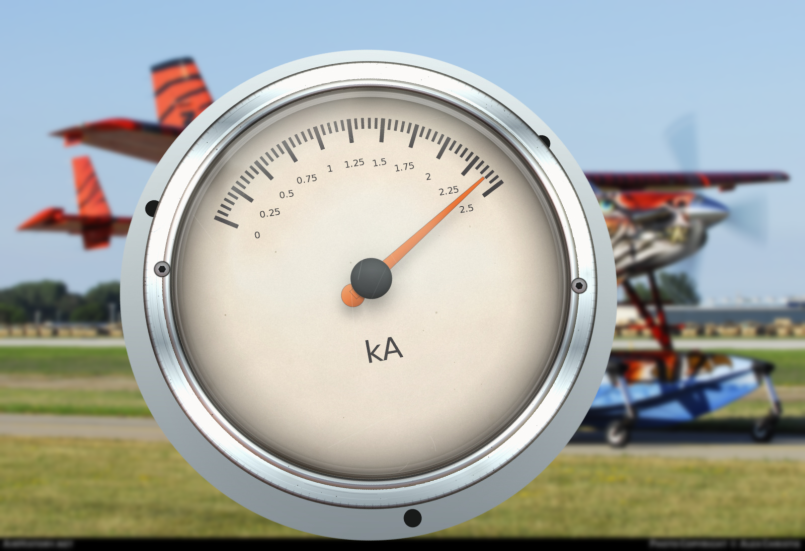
2.4 kA
